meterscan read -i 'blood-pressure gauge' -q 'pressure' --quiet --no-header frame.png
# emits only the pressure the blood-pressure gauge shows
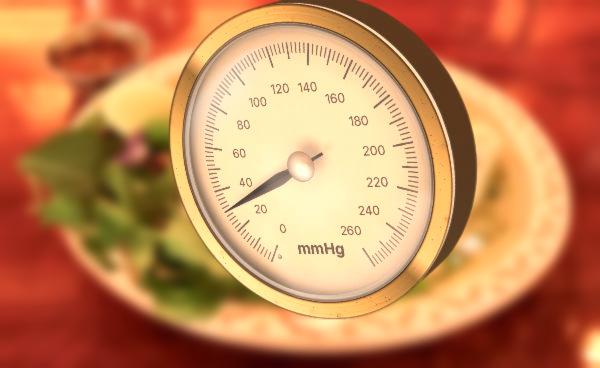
30 mmHg
